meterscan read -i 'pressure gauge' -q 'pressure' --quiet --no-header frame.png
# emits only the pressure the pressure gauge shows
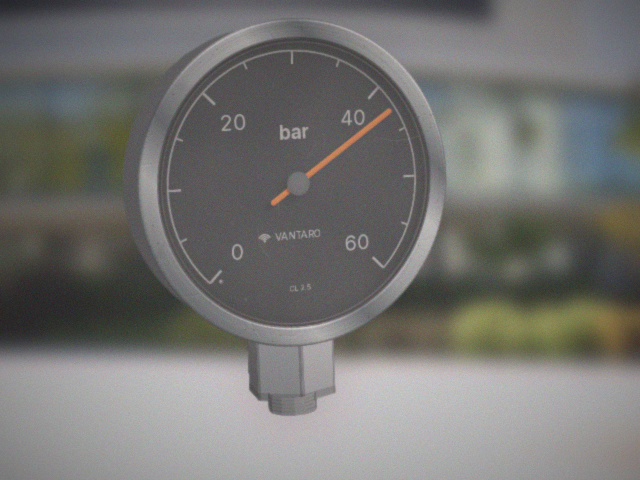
42.5 bar
